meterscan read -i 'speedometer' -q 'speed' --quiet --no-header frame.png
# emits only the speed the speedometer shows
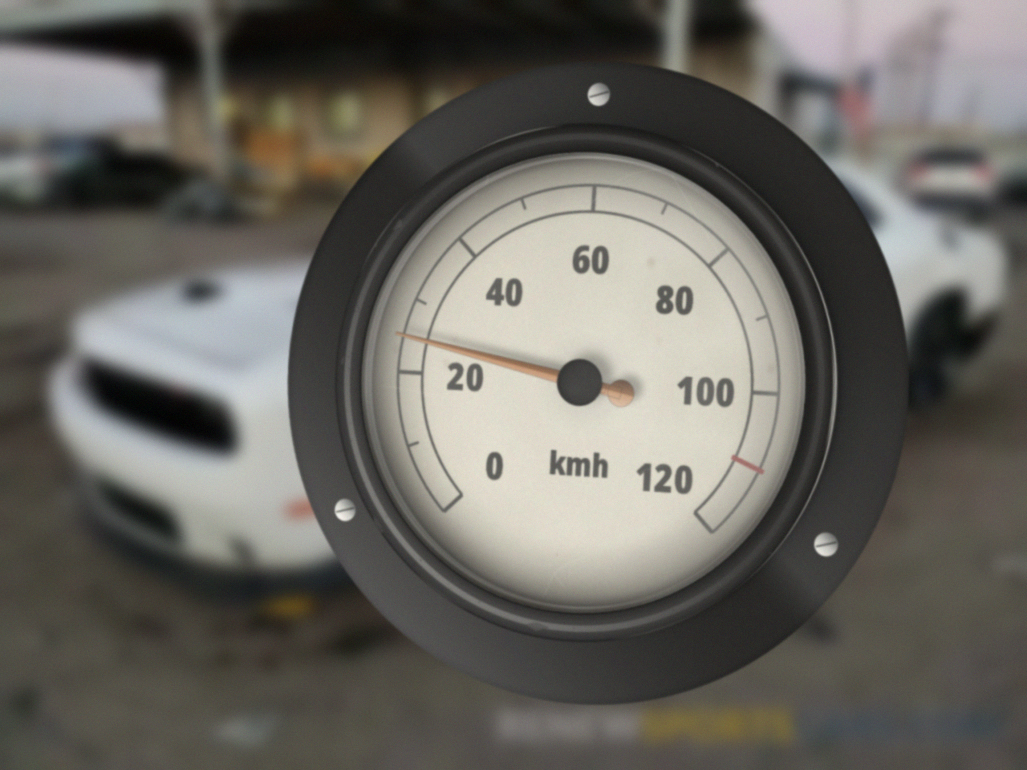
25 km/h
